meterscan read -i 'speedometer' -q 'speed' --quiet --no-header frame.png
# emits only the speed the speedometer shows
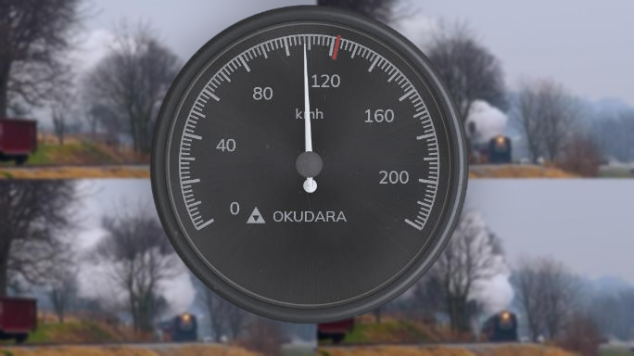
108 km/h
